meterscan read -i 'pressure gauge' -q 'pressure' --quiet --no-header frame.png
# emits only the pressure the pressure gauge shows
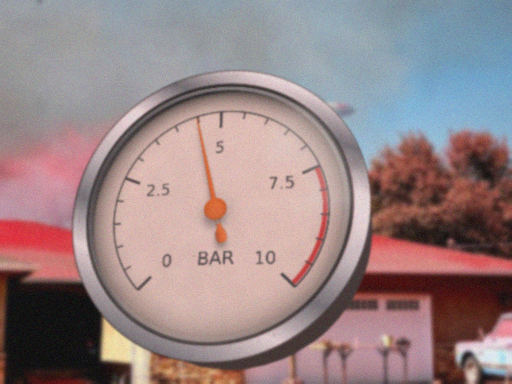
4.5 bar
